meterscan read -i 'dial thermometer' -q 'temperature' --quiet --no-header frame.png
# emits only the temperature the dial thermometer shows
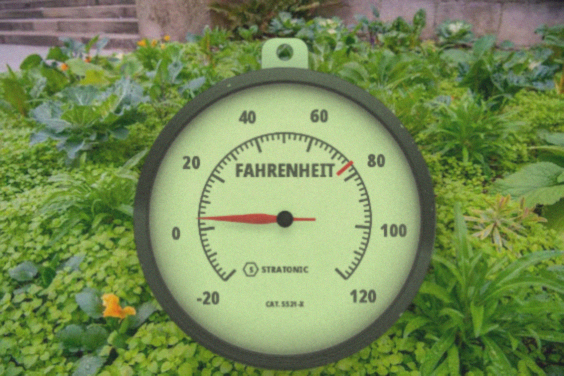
4 °F
